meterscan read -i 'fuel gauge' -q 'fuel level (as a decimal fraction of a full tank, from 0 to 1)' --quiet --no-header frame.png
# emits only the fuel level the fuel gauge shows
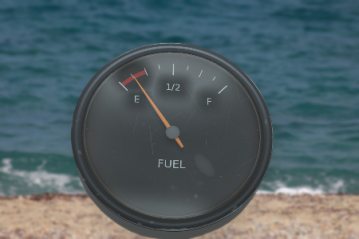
0.125
